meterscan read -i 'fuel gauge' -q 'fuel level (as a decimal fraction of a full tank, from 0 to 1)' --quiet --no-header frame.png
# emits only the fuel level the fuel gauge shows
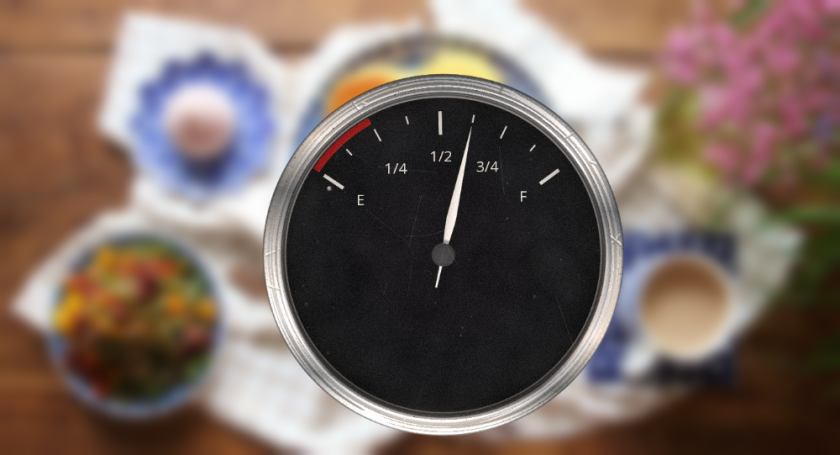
0.625
